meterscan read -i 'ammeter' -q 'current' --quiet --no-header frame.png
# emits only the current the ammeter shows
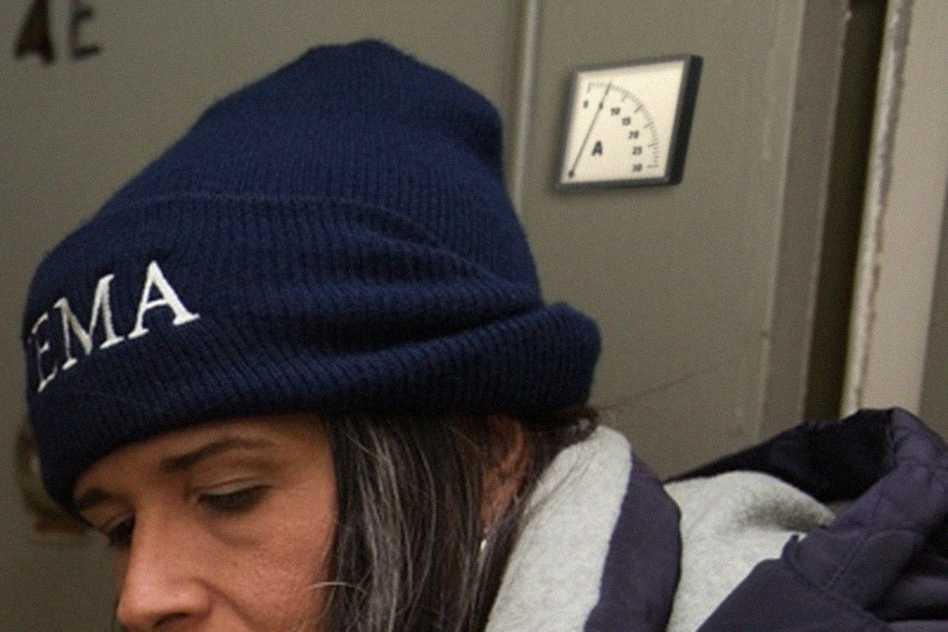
5 A
